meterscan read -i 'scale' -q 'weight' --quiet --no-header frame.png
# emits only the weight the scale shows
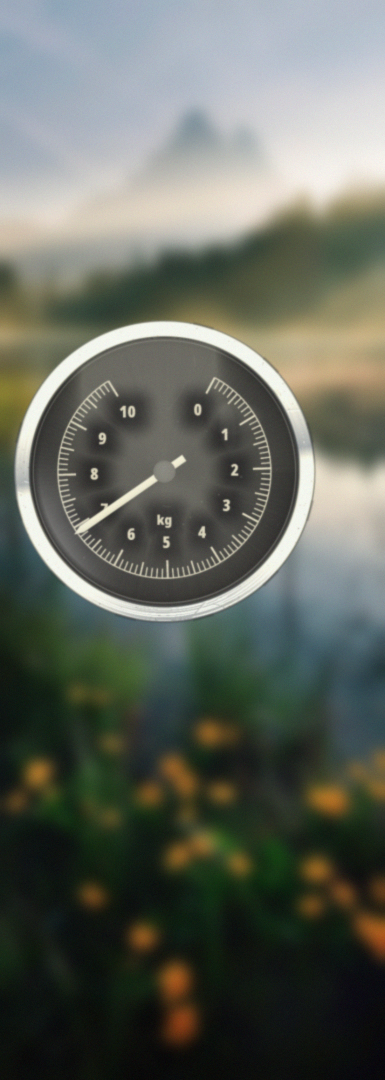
6.9 kg
